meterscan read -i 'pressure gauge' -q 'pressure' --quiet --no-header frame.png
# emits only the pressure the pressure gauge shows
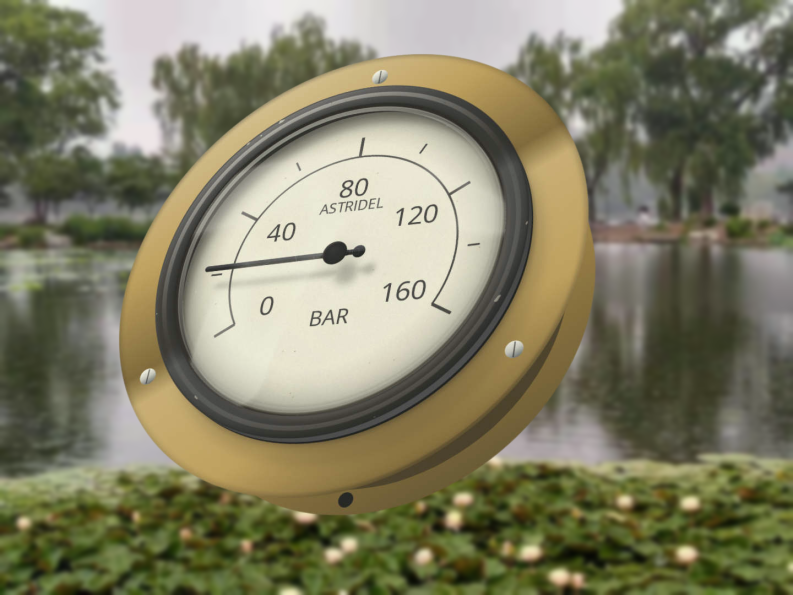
20 bar
